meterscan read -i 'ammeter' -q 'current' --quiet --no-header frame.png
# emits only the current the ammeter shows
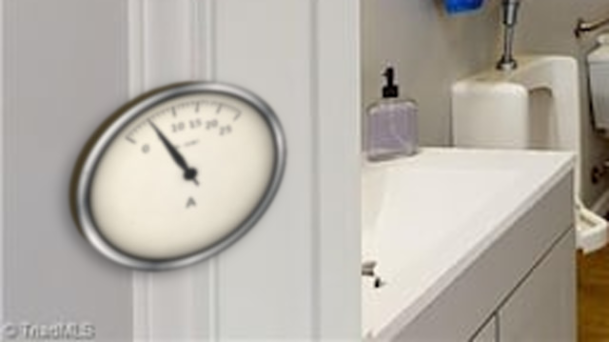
5 A
